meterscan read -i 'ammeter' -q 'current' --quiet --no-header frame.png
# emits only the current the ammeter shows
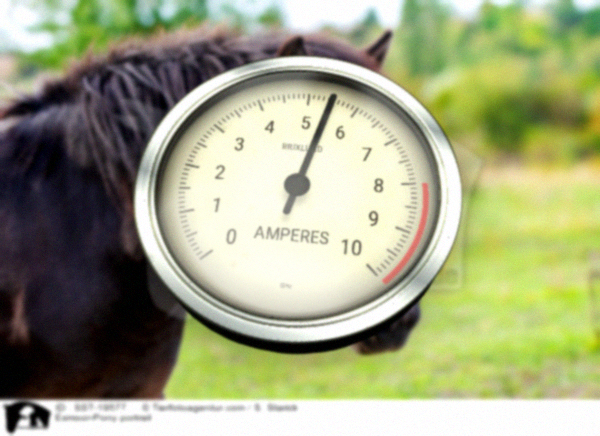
5.5 A
